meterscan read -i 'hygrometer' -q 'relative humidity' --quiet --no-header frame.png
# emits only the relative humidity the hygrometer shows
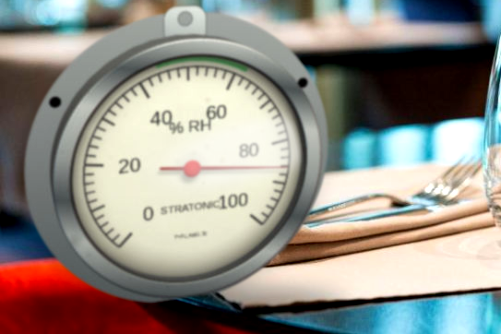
86 %
